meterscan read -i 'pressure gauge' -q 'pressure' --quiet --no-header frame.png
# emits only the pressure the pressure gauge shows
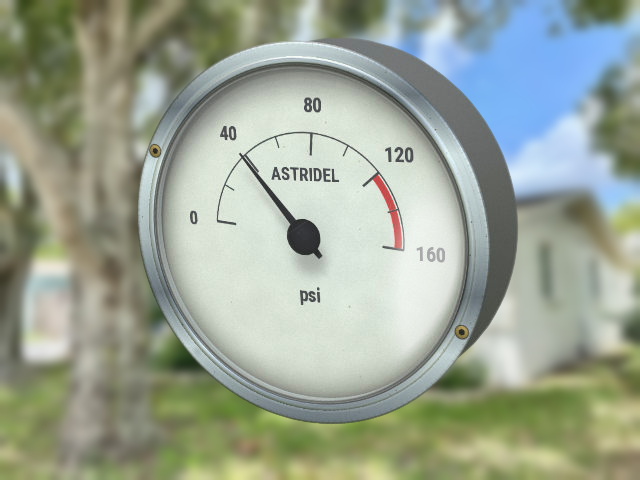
40 psi
